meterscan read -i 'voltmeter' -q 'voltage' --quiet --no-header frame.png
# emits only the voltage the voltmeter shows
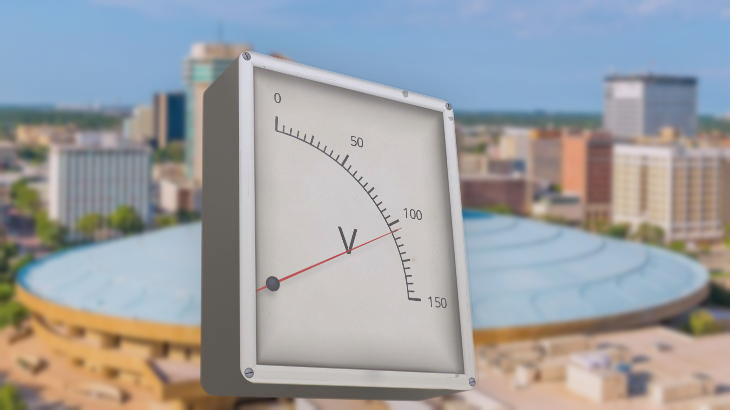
105 V
